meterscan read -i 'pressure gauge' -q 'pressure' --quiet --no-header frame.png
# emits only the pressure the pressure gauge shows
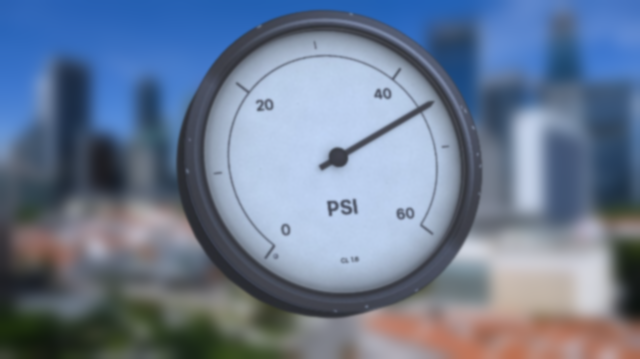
45 psi
